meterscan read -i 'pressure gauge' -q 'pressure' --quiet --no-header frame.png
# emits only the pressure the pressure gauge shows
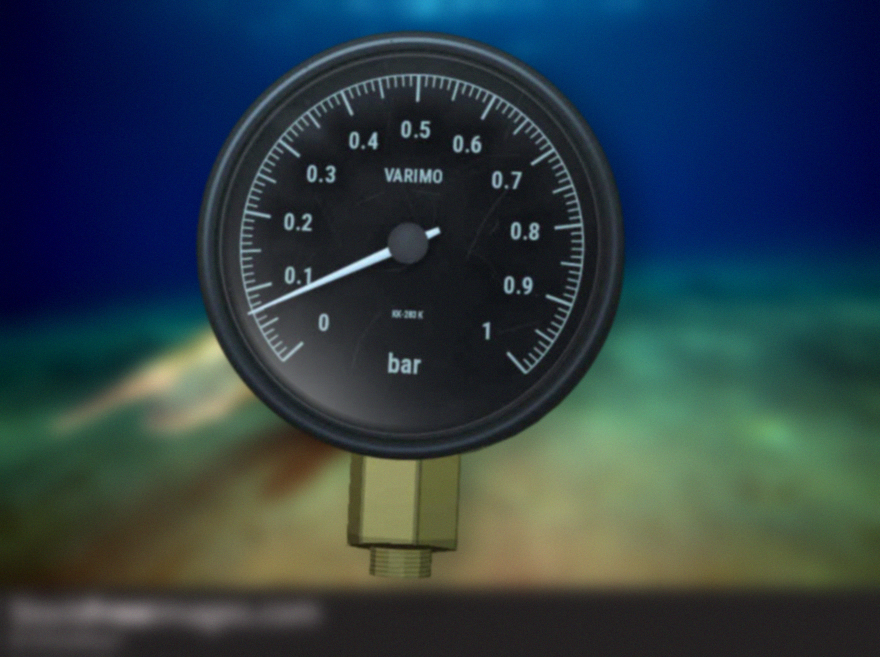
0.07 bar
